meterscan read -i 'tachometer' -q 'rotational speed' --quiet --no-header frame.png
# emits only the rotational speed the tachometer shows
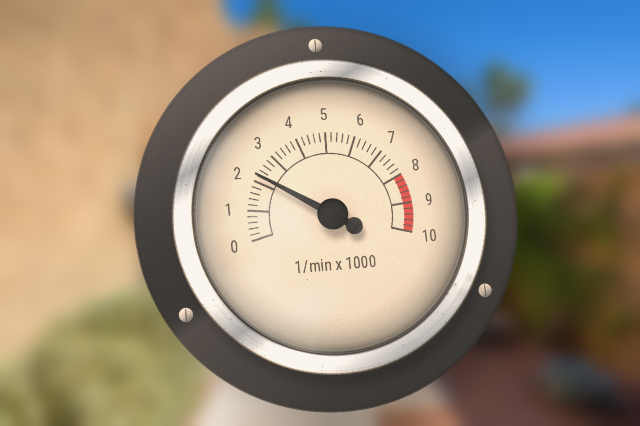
2200 rpm
